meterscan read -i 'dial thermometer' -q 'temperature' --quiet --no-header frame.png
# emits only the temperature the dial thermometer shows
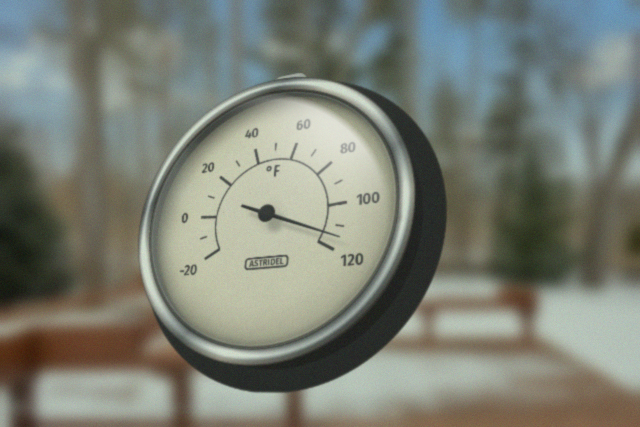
115 °F
